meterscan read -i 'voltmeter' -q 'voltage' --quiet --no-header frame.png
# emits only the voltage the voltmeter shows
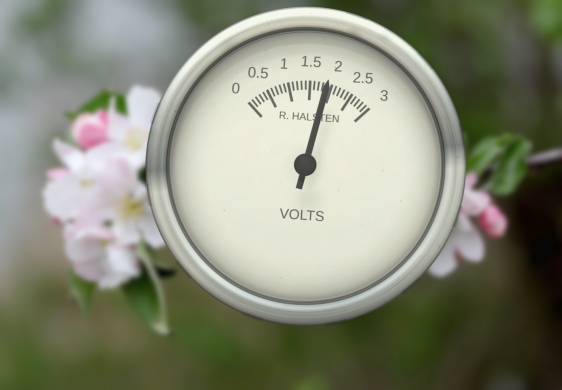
1.9 V
